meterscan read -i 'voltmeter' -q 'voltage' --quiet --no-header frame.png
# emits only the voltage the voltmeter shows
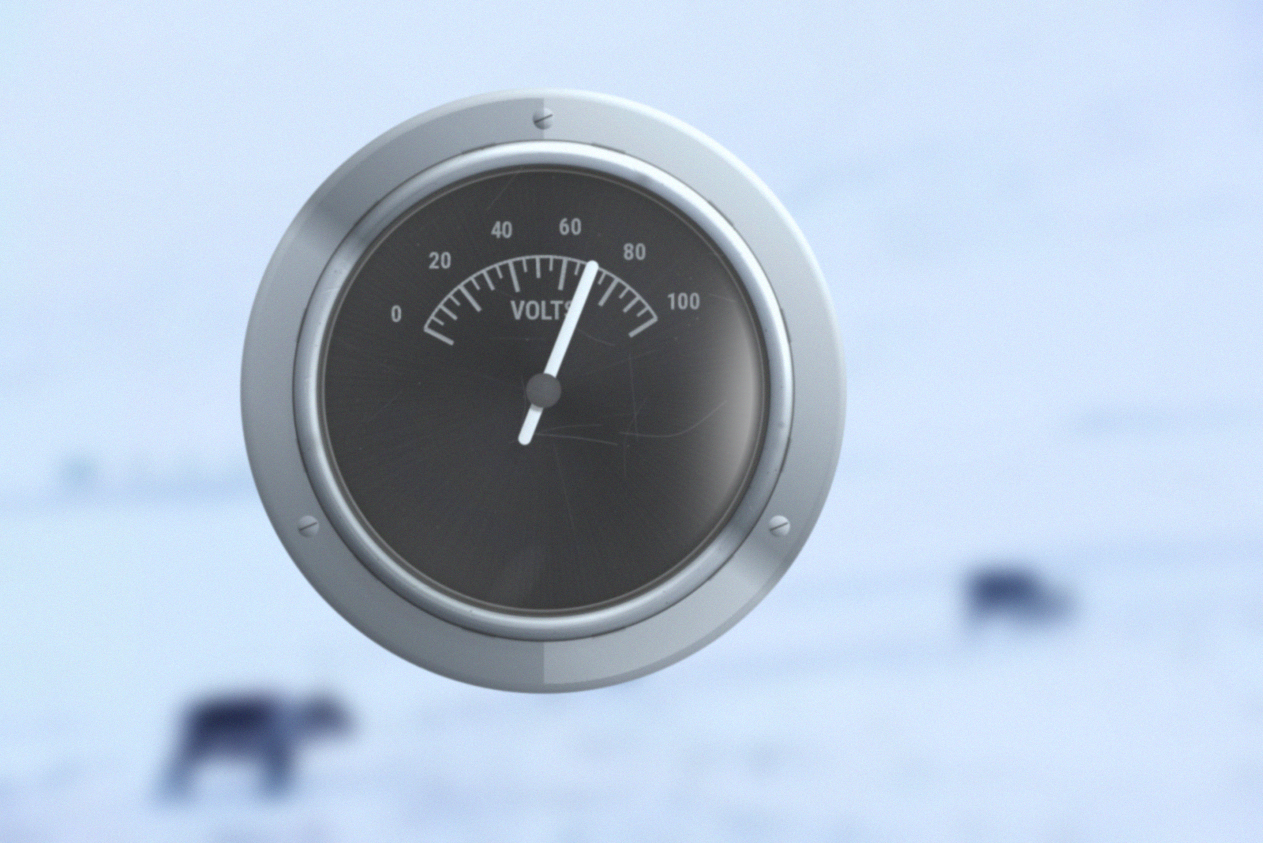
70 V
